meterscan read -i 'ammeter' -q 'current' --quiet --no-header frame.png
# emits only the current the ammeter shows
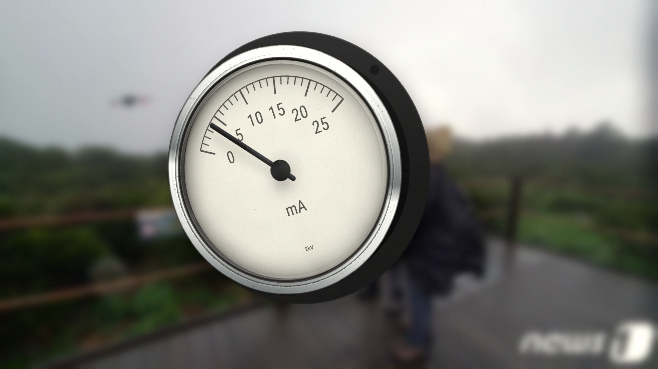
4 mA
